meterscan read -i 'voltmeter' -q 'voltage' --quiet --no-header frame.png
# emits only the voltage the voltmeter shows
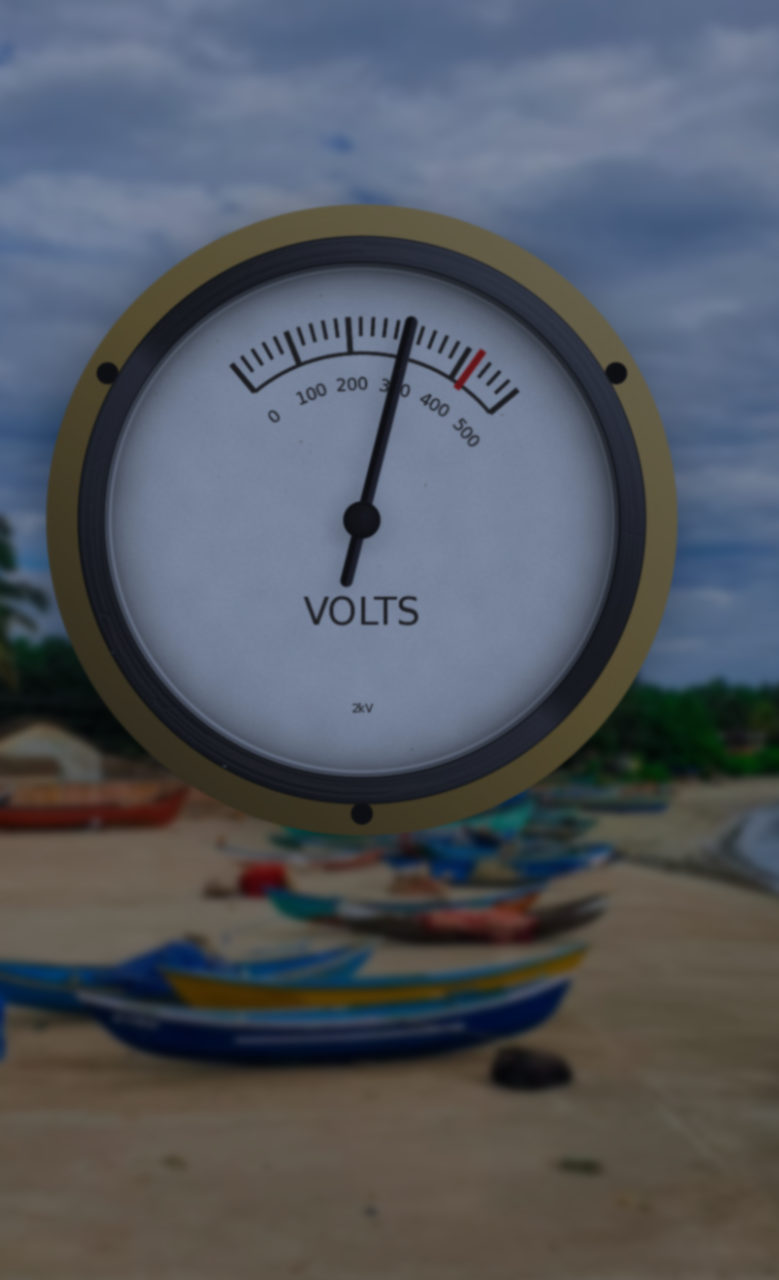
300 V
